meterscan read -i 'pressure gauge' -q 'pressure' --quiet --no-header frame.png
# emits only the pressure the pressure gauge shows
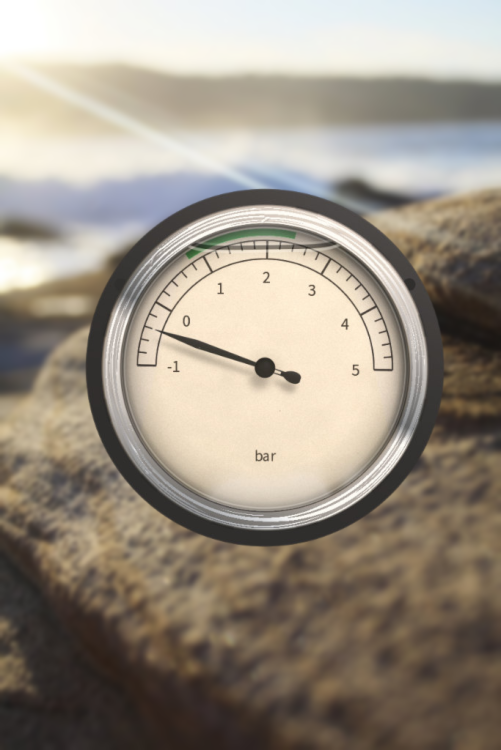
-0.4 bar
